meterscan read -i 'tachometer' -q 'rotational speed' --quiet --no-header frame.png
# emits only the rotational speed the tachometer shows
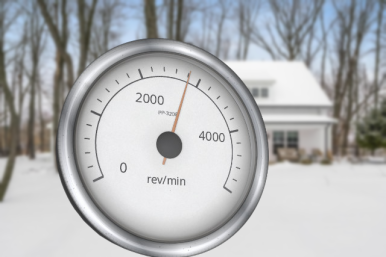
2800 rpm
